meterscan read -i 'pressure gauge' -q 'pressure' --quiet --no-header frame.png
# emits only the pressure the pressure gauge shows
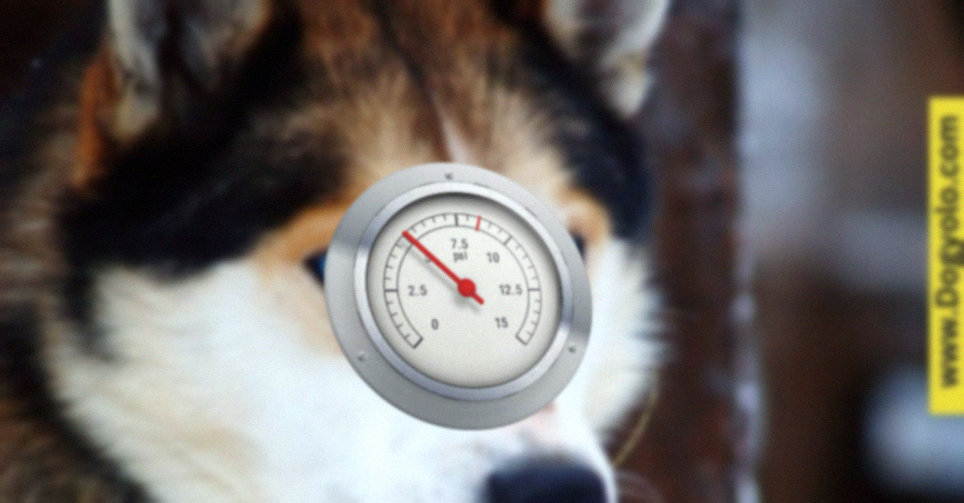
5 psi
